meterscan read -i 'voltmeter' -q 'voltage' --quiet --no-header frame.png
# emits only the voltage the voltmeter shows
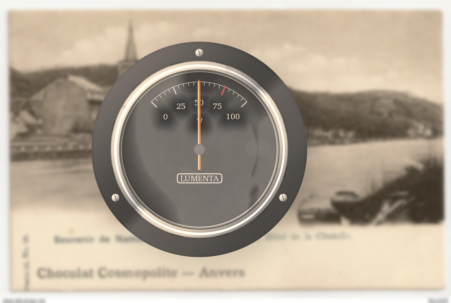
50 V
